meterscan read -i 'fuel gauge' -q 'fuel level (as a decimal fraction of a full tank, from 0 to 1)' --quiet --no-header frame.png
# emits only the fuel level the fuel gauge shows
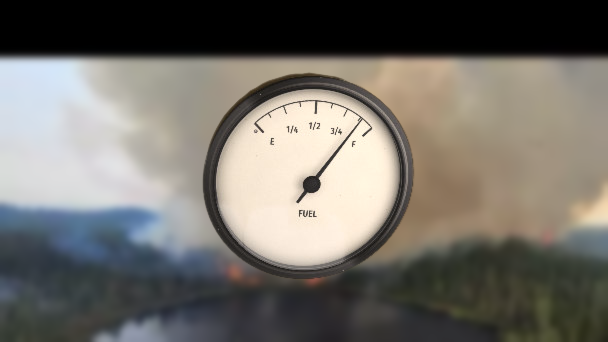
0.875
